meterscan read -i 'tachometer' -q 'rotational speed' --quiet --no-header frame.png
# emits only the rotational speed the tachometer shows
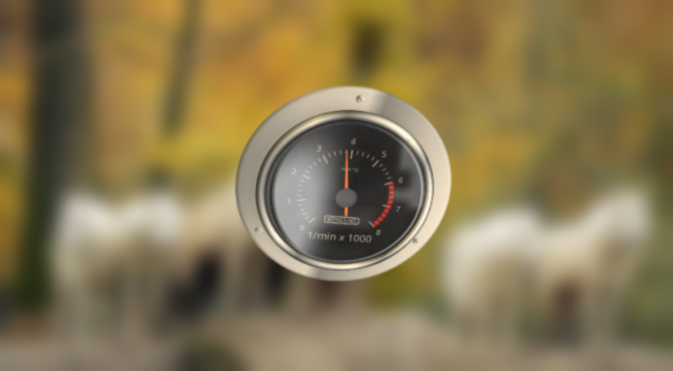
3800 rpm
